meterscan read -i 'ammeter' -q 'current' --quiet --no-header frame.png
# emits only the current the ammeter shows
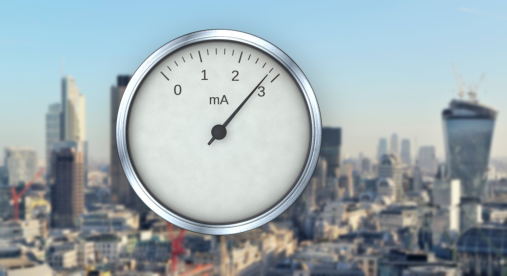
2.8 mA
